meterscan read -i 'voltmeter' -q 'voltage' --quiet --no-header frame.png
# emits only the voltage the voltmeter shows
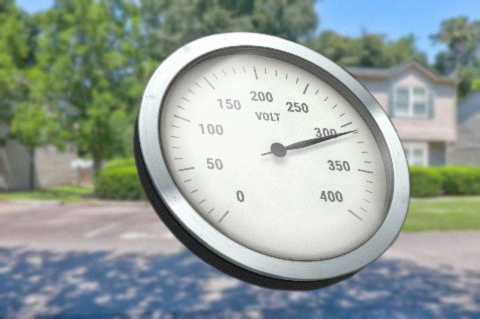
310 V
